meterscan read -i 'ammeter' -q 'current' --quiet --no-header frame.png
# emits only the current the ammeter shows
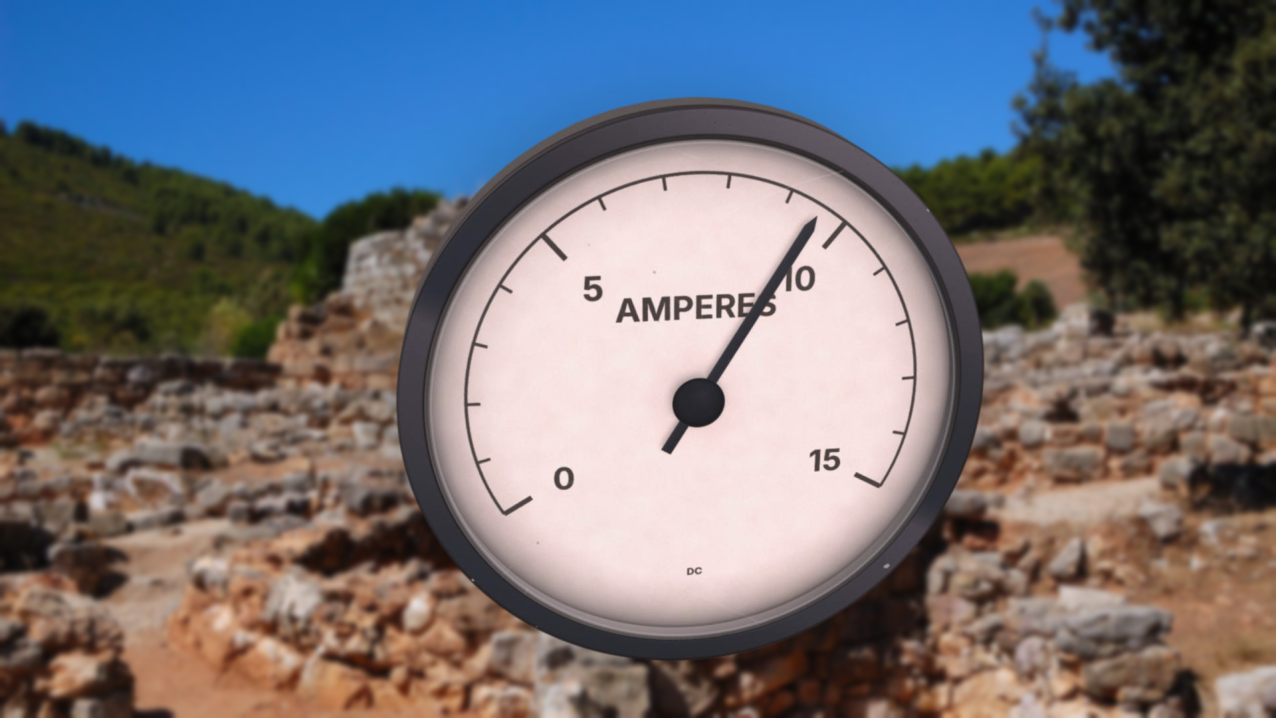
9.5 A
